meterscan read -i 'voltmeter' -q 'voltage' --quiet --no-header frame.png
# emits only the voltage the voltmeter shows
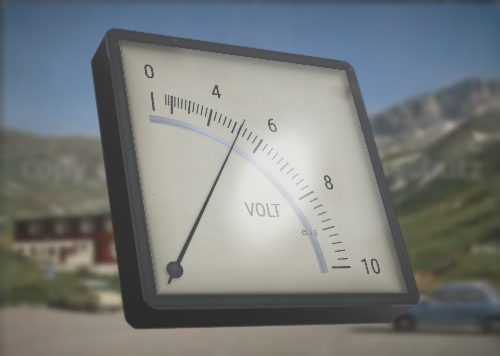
5.2 V
